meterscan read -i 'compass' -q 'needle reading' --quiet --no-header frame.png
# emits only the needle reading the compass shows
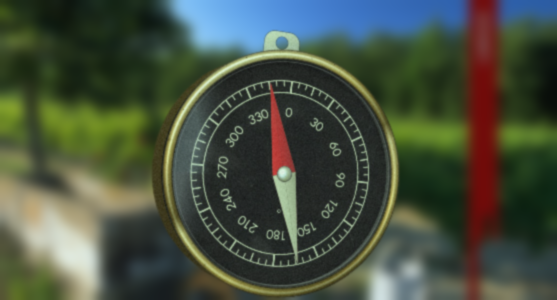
345 °
